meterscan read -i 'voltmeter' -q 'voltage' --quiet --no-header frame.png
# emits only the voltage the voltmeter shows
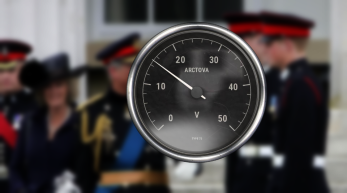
15 V
